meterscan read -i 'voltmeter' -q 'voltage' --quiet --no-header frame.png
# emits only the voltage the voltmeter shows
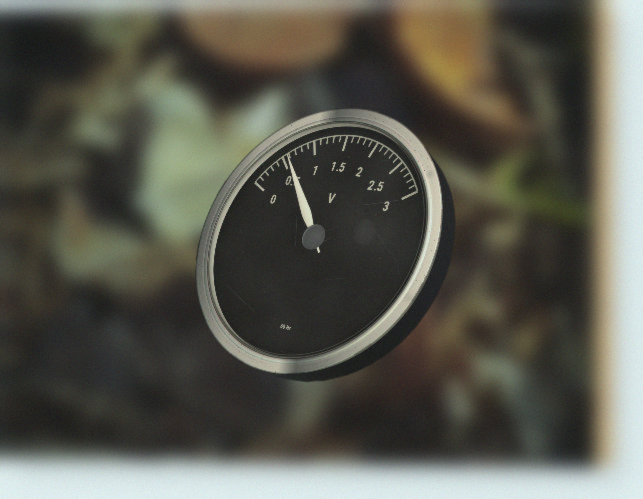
0.6 V
